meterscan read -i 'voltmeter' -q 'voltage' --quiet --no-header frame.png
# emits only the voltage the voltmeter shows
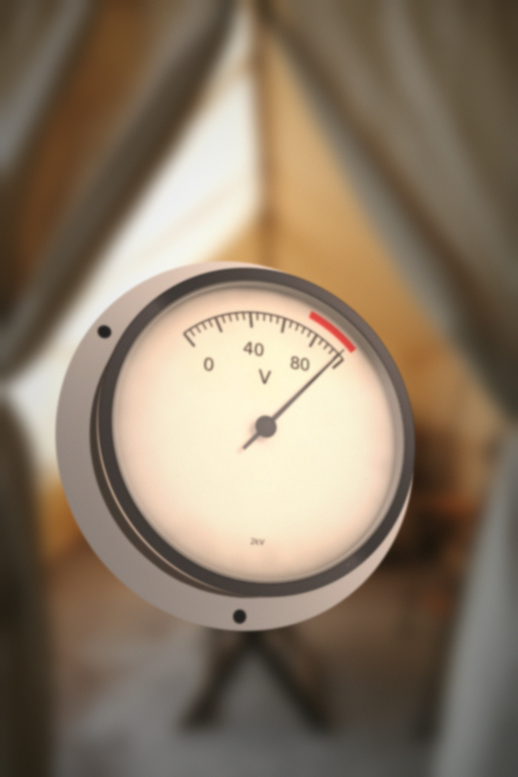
96 V
